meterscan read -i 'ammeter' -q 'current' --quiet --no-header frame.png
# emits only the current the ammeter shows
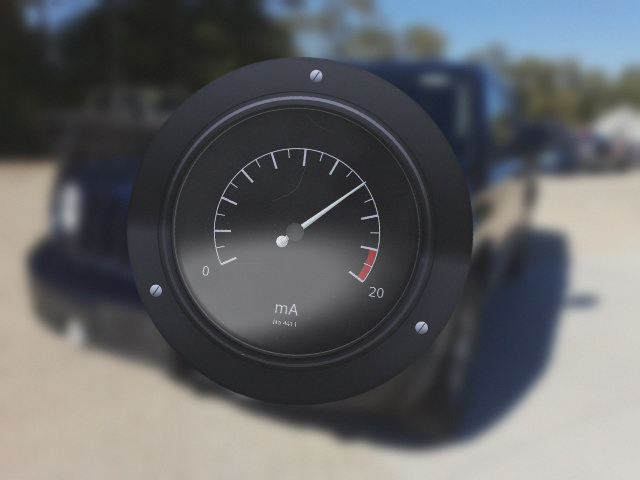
14 mA
